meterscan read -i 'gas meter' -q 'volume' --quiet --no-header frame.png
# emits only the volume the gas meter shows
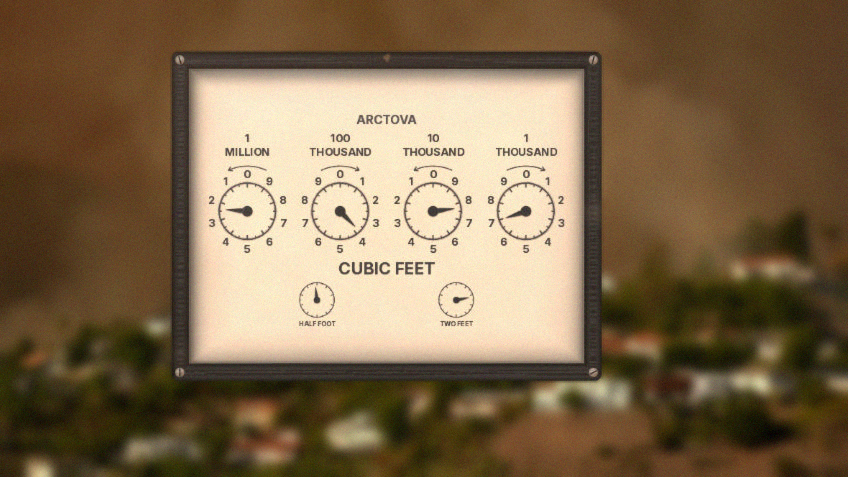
237700 ft³
